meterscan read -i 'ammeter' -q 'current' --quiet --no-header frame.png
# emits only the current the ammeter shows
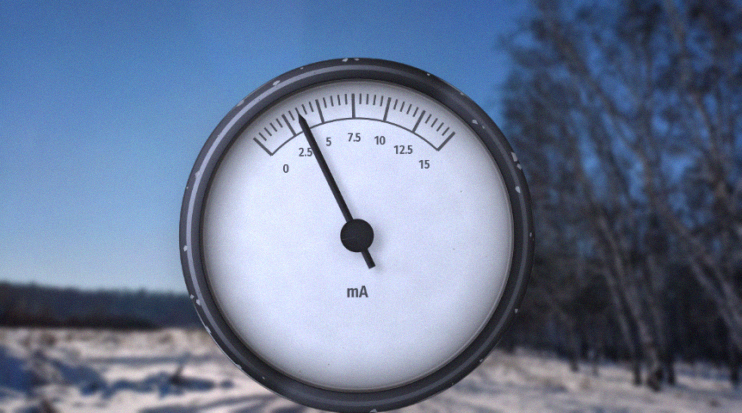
3.5 mA
